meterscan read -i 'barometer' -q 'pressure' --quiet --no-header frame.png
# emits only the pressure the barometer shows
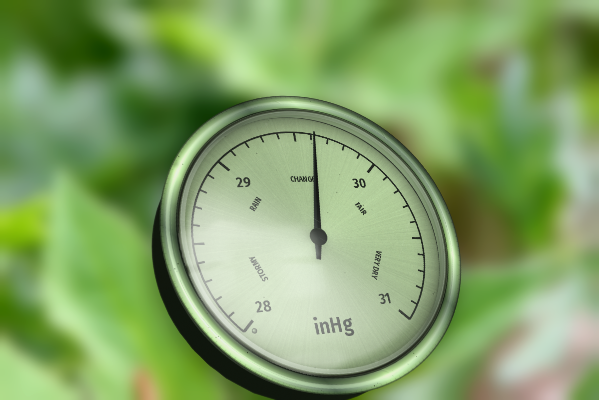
29.6 inHg
